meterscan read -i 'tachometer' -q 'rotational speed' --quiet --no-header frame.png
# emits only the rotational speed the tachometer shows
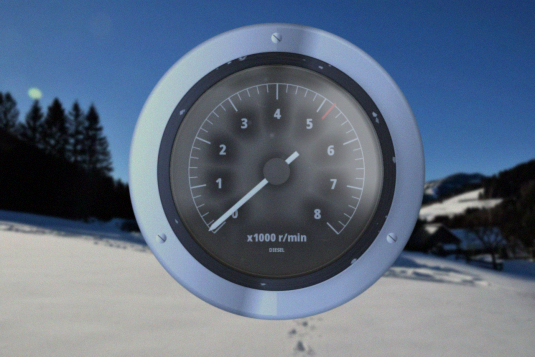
100 rpm
